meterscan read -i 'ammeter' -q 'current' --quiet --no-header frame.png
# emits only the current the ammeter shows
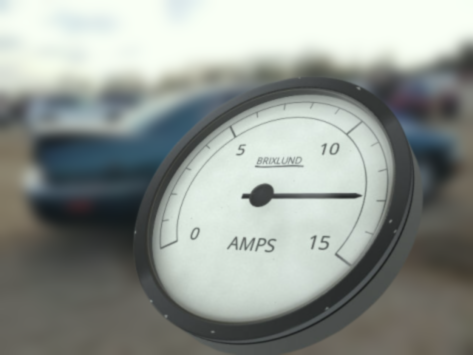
13 A
